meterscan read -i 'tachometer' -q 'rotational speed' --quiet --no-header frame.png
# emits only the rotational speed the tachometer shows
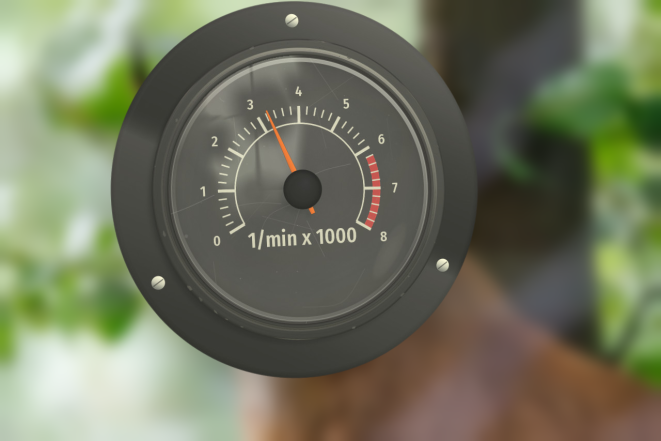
3200 rpm
